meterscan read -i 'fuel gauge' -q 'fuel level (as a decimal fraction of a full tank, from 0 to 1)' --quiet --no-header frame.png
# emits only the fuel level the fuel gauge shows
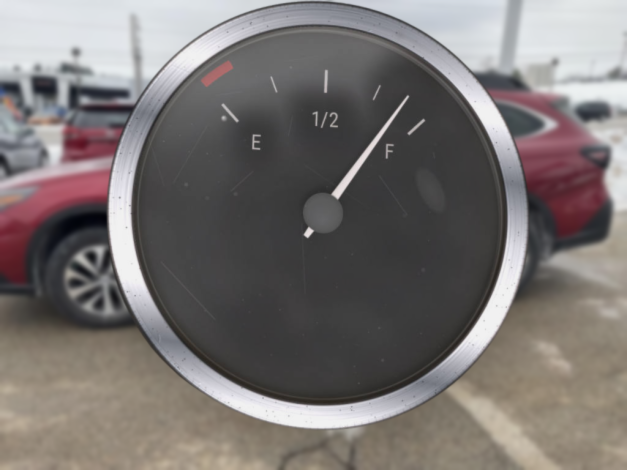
0.875
